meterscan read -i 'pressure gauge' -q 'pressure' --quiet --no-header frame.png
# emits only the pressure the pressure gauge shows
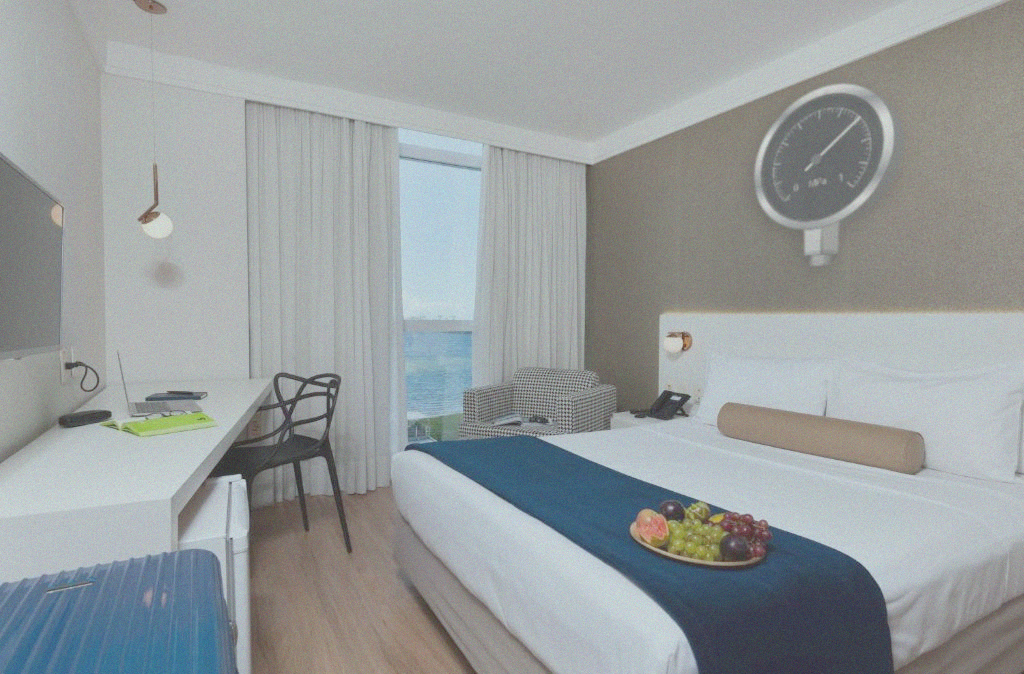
0.7 MPa
